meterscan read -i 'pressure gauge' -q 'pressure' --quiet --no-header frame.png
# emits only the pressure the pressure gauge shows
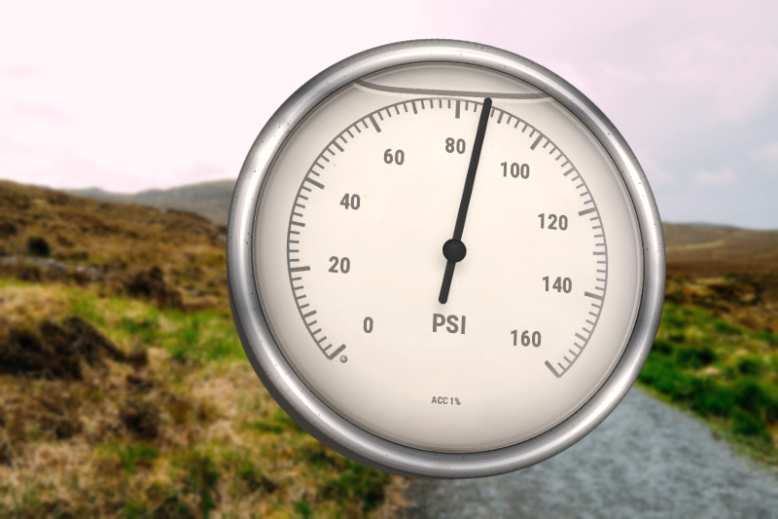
86 psi
